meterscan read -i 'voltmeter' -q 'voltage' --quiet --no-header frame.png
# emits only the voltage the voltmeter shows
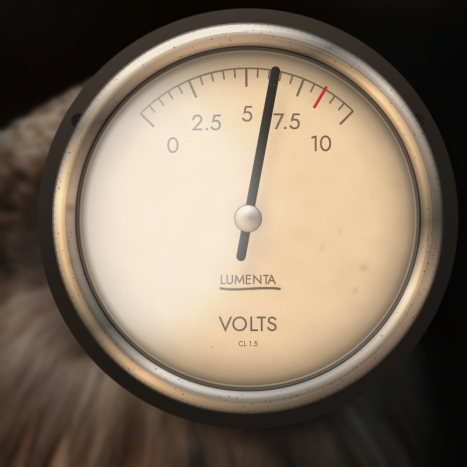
6.25 V
